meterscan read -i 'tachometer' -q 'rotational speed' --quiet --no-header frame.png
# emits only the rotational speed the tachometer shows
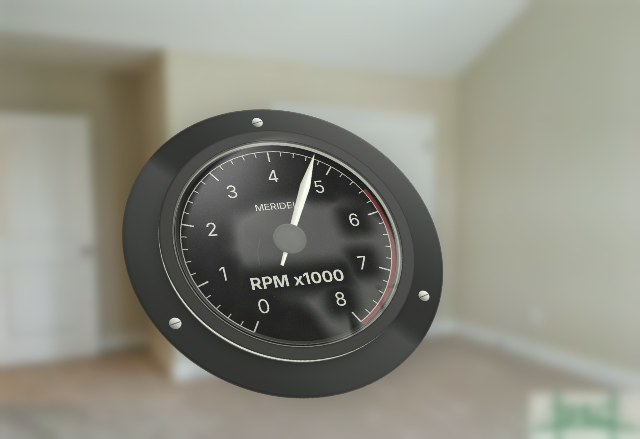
4700 rpm
